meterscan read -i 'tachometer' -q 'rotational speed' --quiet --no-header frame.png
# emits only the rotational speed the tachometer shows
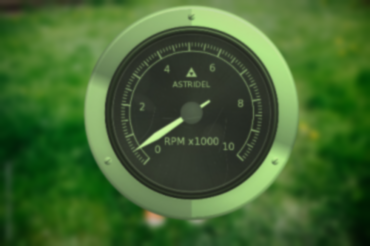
500 rpm
